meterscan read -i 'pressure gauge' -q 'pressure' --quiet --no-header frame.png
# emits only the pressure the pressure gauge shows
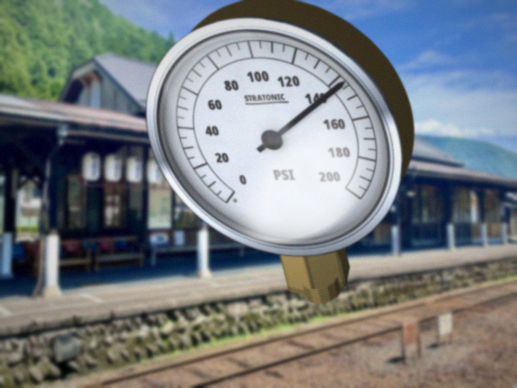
142.5 psi
